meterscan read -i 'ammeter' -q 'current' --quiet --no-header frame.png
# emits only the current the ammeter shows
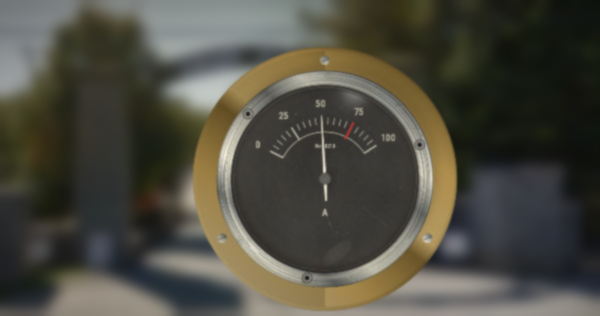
50 A
